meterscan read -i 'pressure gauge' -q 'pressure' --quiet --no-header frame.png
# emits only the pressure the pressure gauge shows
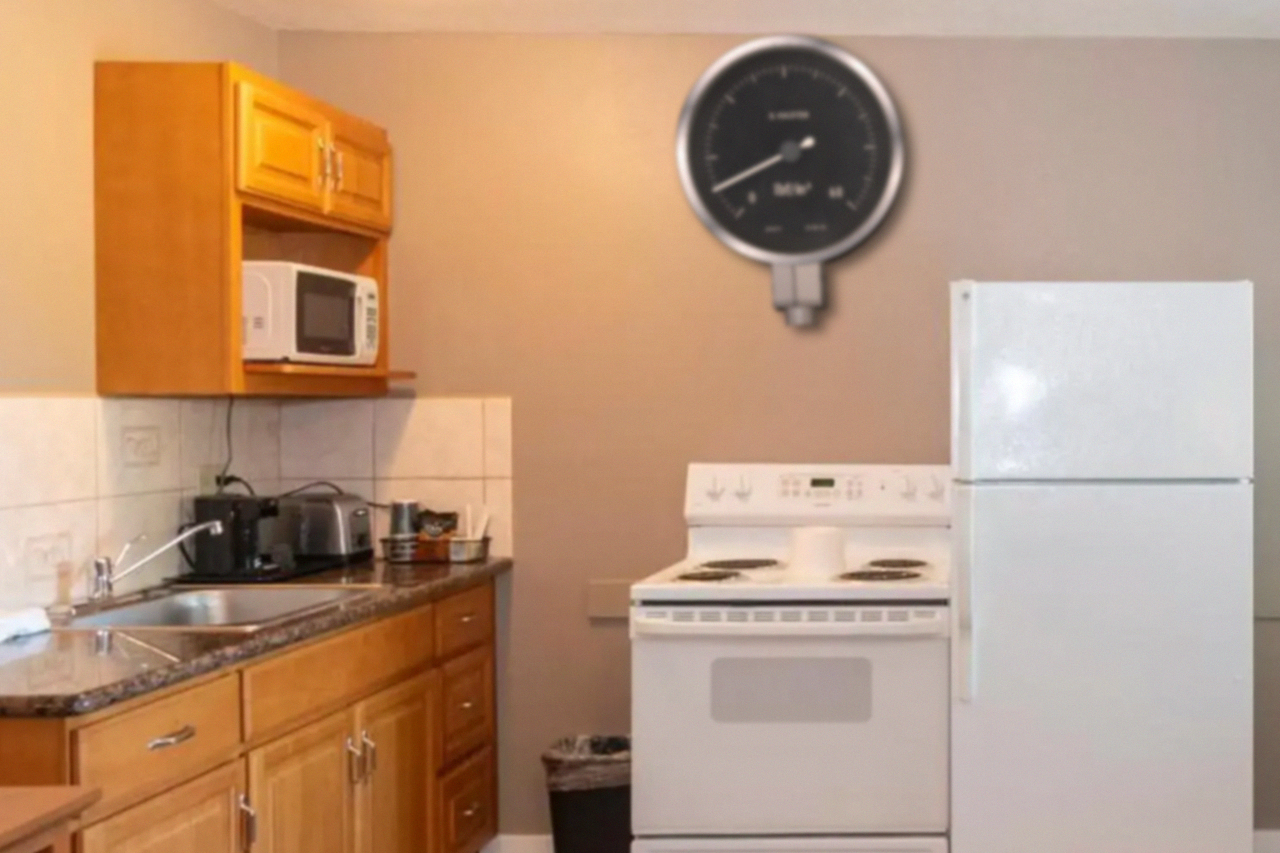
5 psi
